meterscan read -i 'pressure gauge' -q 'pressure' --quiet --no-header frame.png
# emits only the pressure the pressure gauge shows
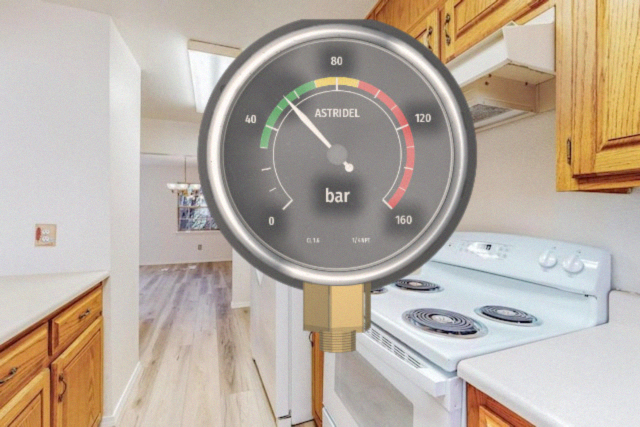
55 bar
